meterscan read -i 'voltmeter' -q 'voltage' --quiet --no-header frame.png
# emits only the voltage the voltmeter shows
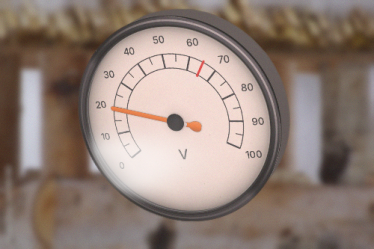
20 V
